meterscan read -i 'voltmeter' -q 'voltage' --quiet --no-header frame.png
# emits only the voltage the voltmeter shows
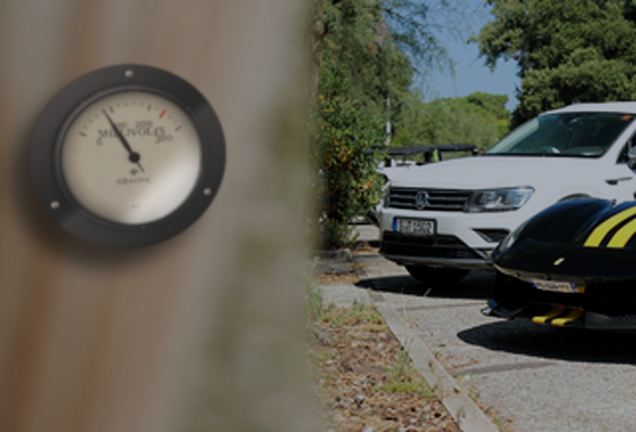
80 mV
